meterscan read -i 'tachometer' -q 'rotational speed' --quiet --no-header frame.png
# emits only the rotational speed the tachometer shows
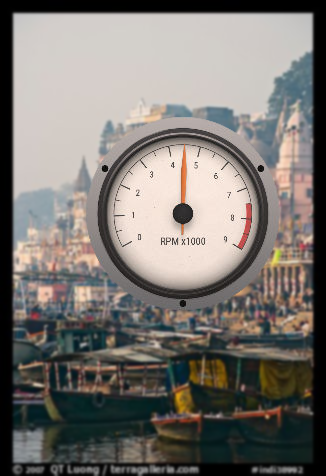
4500 rpm
